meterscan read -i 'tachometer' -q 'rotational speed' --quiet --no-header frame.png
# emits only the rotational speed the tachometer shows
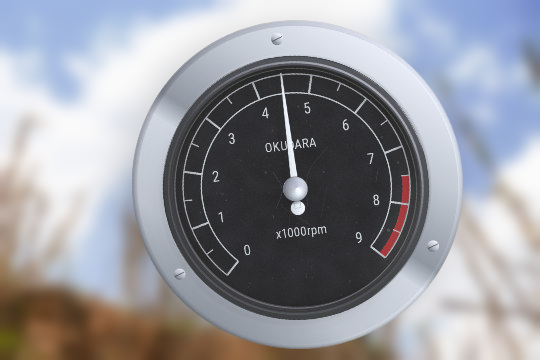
4500 rpm
